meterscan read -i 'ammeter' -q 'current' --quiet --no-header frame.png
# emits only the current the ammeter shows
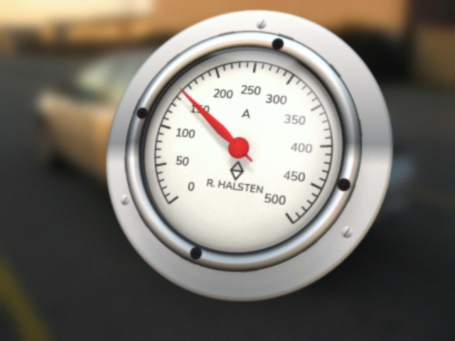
150 A
